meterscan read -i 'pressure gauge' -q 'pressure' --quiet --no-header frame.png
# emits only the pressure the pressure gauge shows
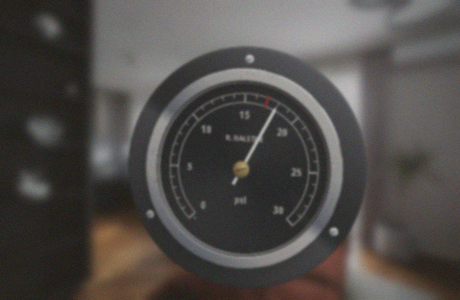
18 psi
